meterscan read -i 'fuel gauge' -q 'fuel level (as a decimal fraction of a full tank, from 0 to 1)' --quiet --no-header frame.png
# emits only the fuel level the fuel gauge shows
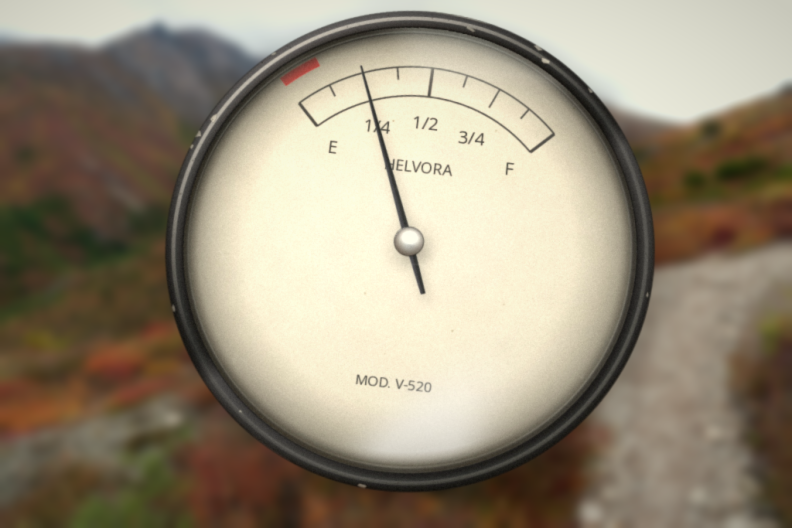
0.25
